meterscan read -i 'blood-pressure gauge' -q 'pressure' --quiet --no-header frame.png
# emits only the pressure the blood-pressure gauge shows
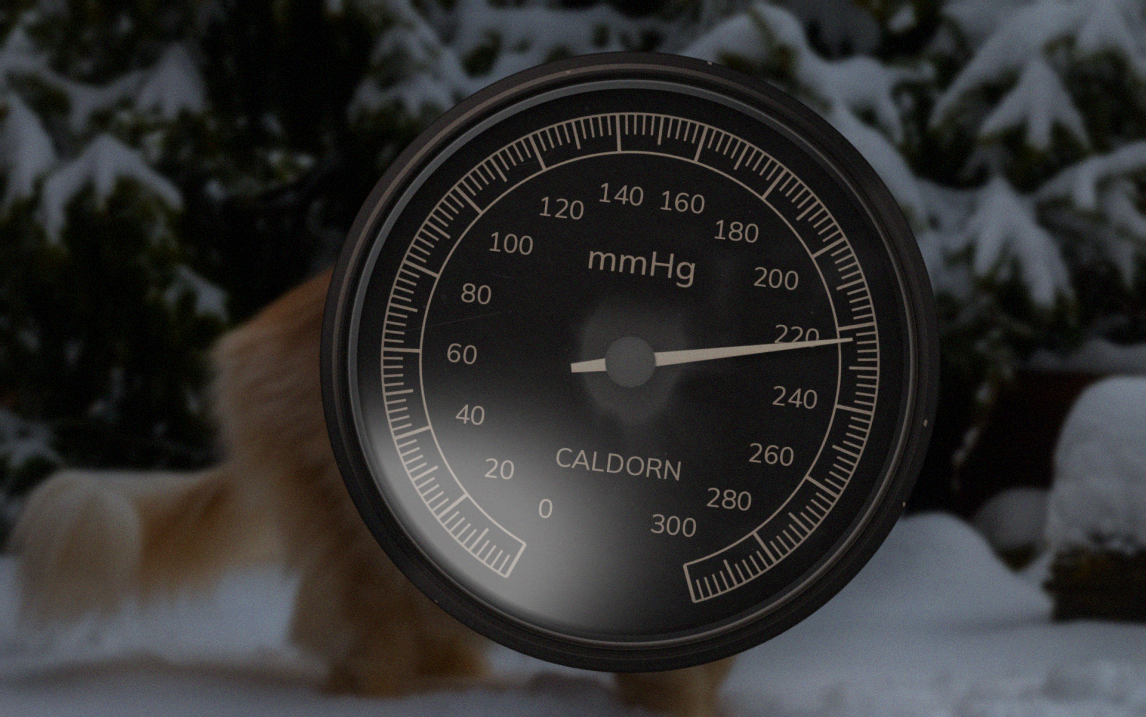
223 mmHg
